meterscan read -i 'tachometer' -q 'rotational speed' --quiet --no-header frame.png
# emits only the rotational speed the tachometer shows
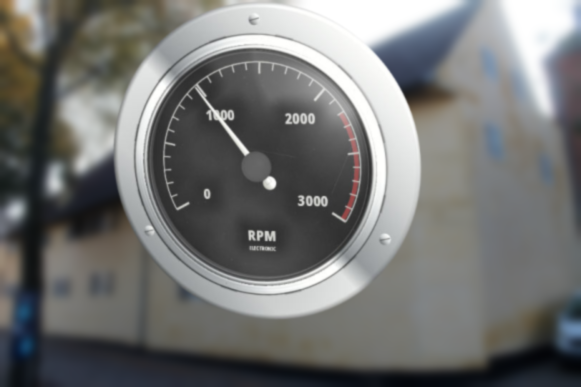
1000 rpm
